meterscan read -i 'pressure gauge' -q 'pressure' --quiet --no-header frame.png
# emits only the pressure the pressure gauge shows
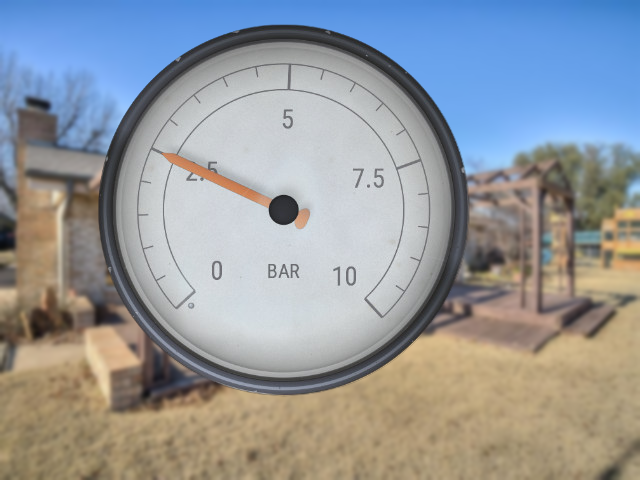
2.5 bar
